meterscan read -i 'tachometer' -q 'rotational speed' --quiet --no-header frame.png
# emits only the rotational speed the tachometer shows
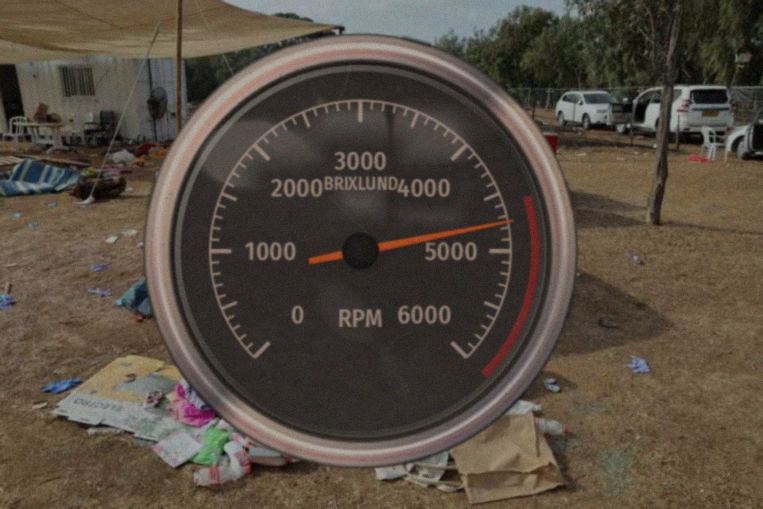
4750 rpm
